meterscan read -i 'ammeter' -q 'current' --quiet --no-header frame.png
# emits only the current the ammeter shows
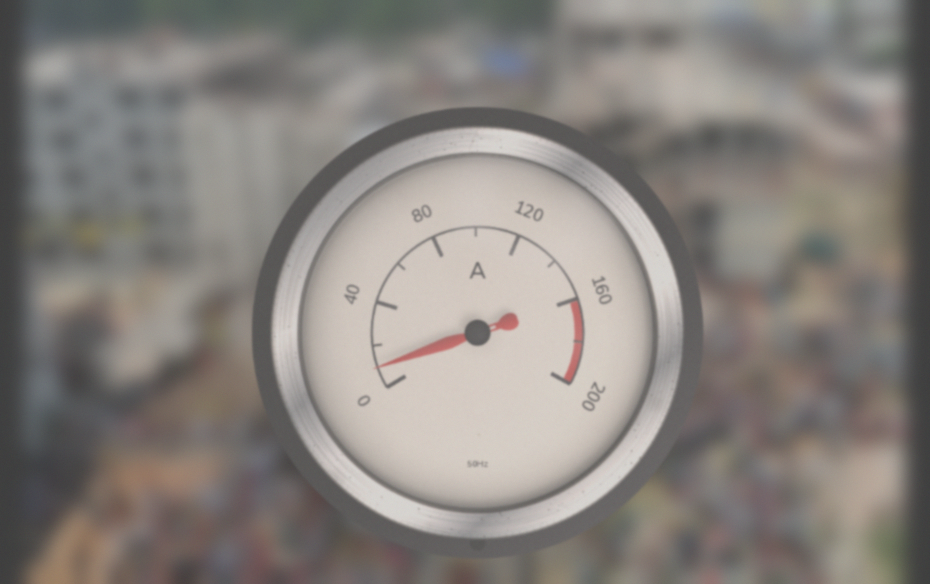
10 A
